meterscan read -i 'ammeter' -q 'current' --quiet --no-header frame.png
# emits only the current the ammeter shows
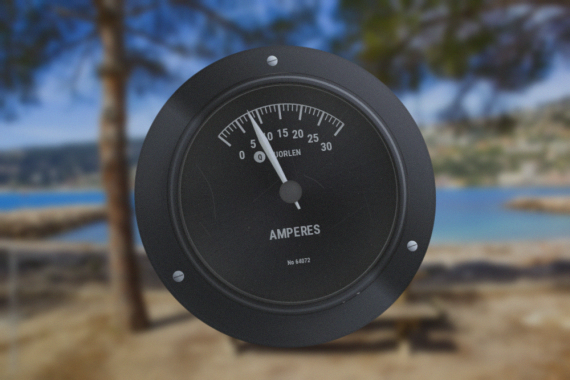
8 A
